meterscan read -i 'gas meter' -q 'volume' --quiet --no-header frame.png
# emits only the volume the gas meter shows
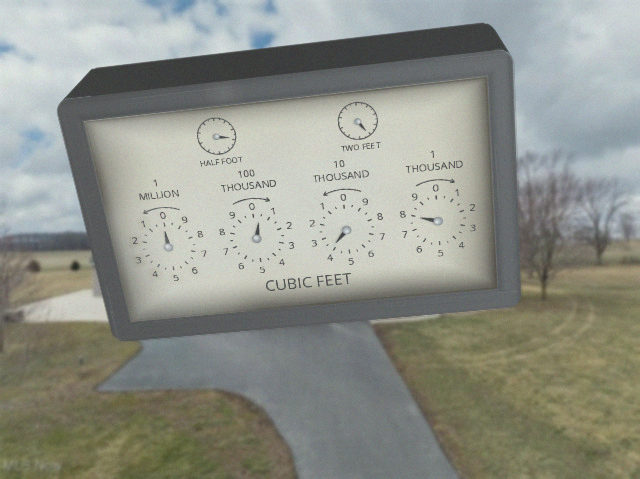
3800 ft³
